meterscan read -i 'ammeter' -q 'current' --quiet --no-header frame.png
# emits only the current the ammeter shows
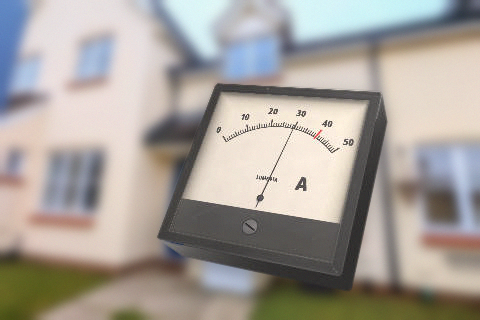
30 A
